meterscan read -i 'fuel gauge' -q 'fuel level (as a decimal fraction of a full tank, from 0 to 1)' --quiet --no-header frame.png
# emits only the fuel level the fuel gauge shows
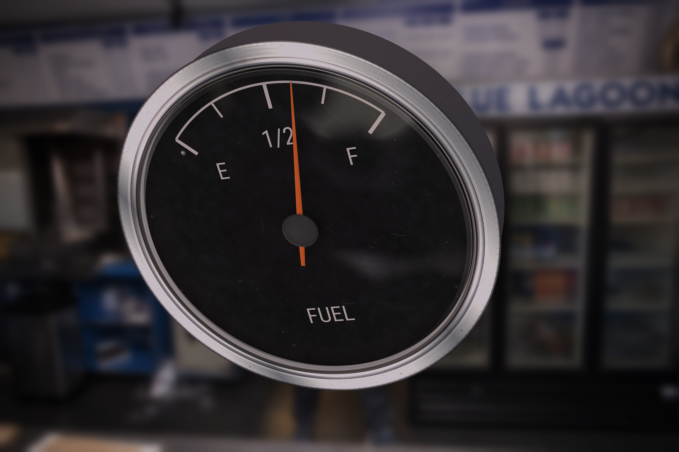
0.625
